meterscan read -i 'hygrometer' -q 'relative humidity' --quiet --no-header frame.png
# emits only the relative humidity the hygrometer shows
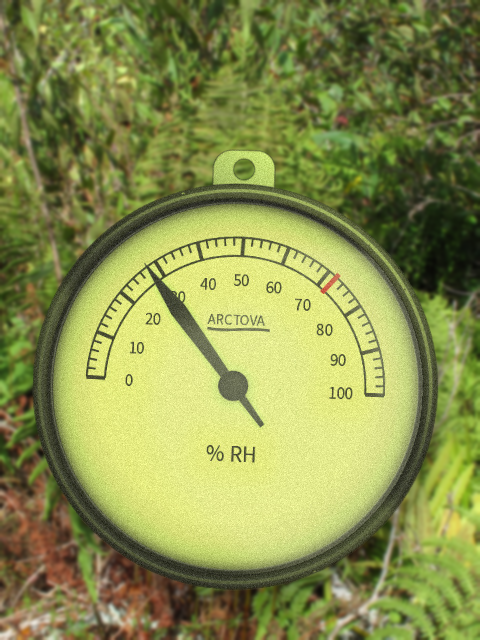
28 %
